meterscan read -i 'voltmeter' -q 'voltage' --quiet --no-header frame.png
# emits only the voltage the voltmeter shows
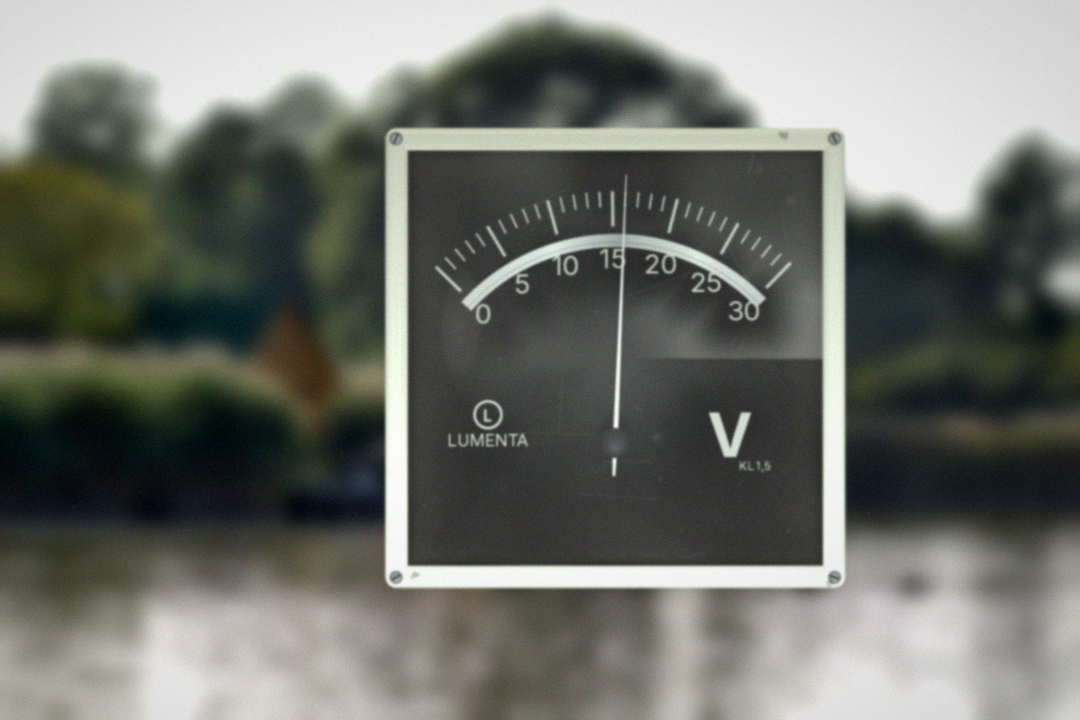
16 V
